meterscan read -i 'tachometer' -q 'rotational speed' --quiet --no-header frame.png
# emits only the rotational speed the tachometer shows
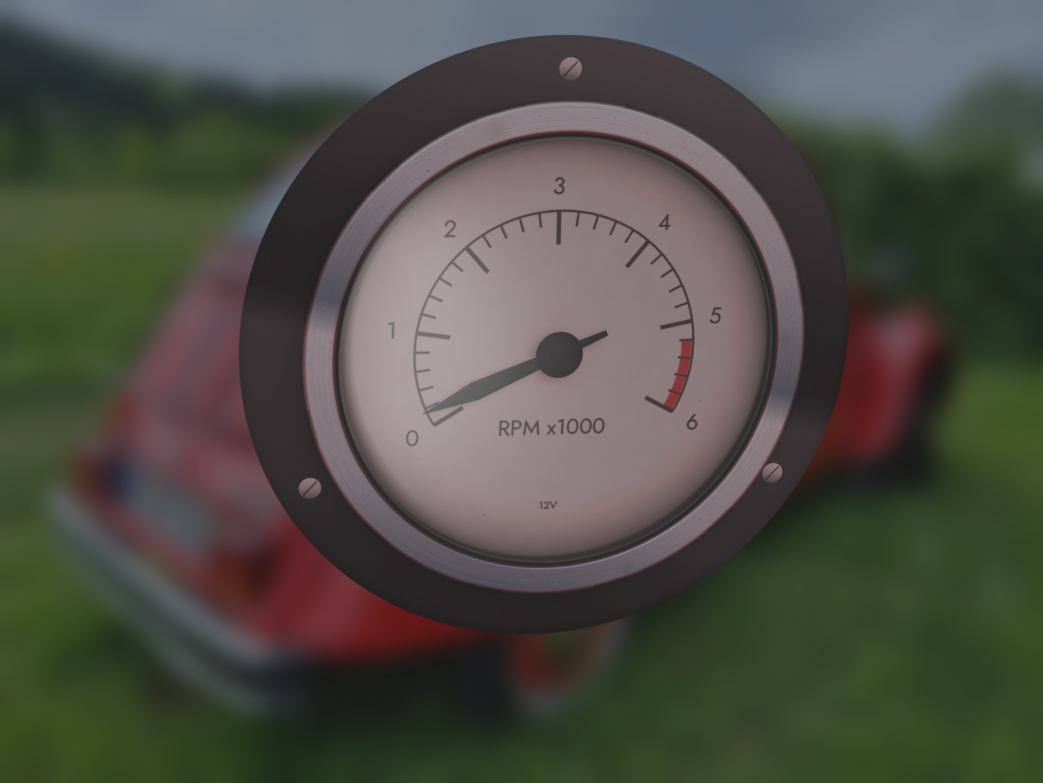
200 rpm
